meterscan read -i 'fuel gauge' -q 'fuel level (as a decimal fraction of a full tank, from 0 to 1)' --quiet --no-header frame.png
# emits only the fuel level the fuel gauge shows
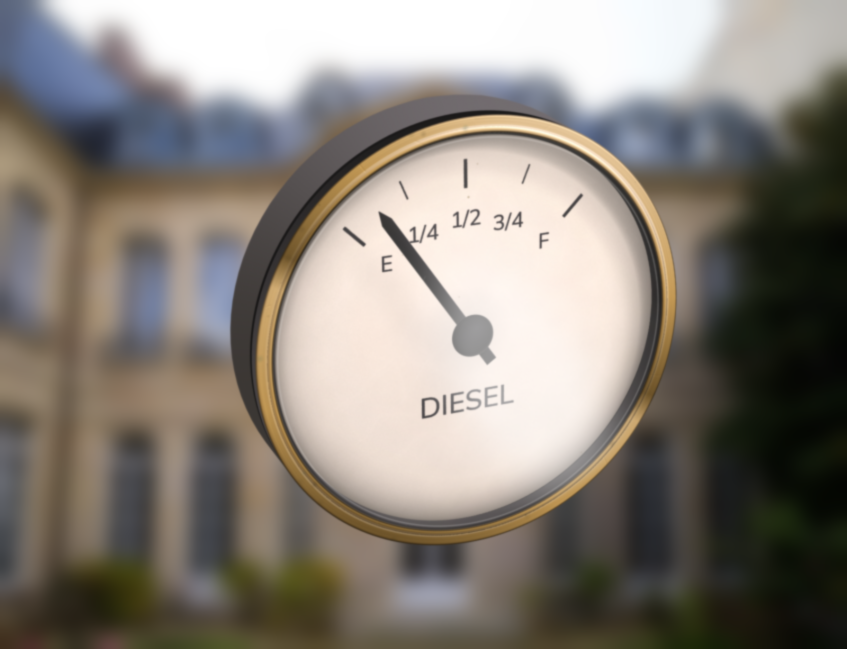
0.125
